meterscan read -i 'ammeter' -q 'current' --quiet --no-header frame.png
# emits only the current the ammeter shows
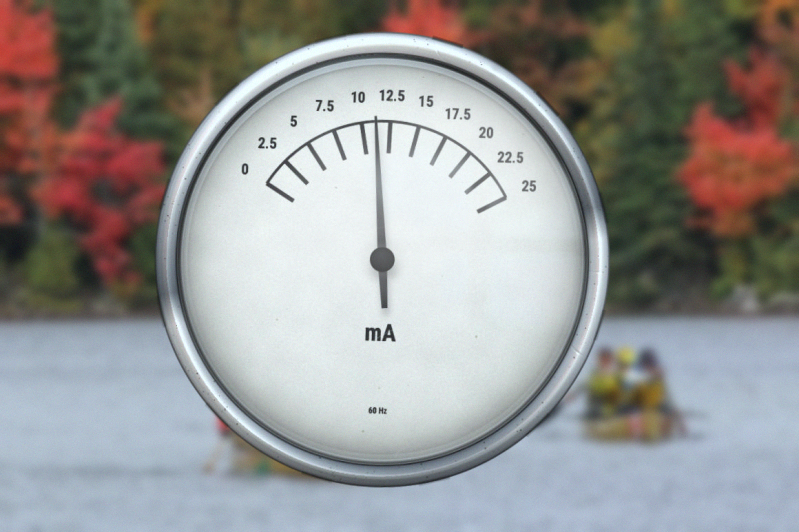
11.25 mA
